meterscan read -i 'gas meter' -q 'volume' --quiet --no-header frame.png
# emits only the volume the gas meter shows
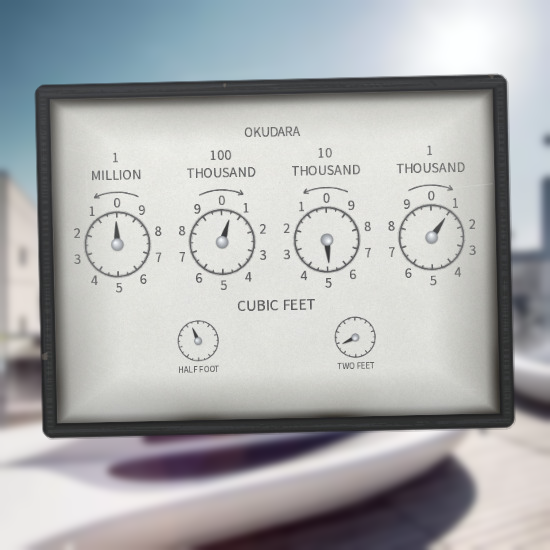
5100 ft³
